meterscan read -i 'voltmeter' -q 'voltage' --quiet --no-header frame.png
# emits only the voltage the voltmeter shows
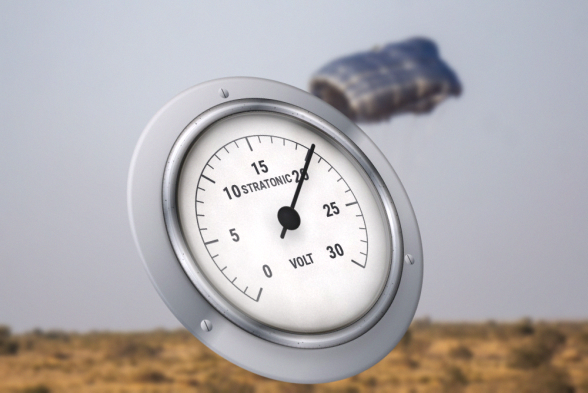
20 V
